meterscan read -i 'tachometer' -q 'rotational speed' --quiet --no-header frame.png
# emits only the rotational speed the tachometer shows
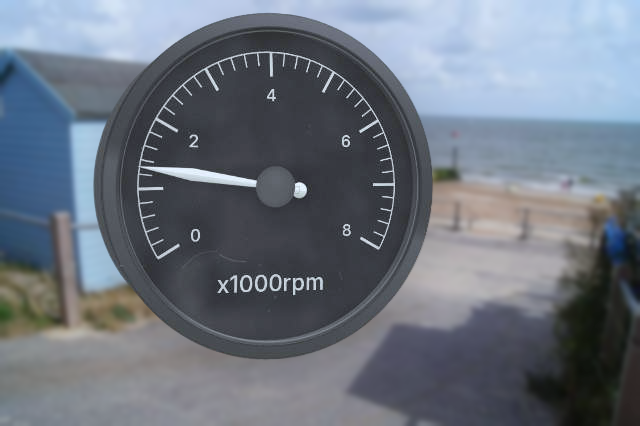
1300 rpm
